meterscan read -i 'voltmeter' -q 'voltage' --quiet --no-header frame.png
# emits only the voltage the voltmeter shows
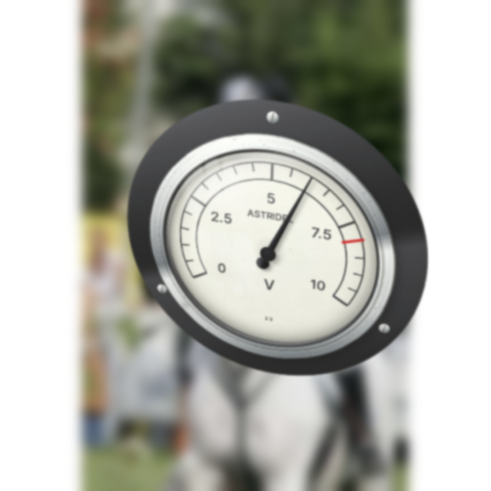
6 V
